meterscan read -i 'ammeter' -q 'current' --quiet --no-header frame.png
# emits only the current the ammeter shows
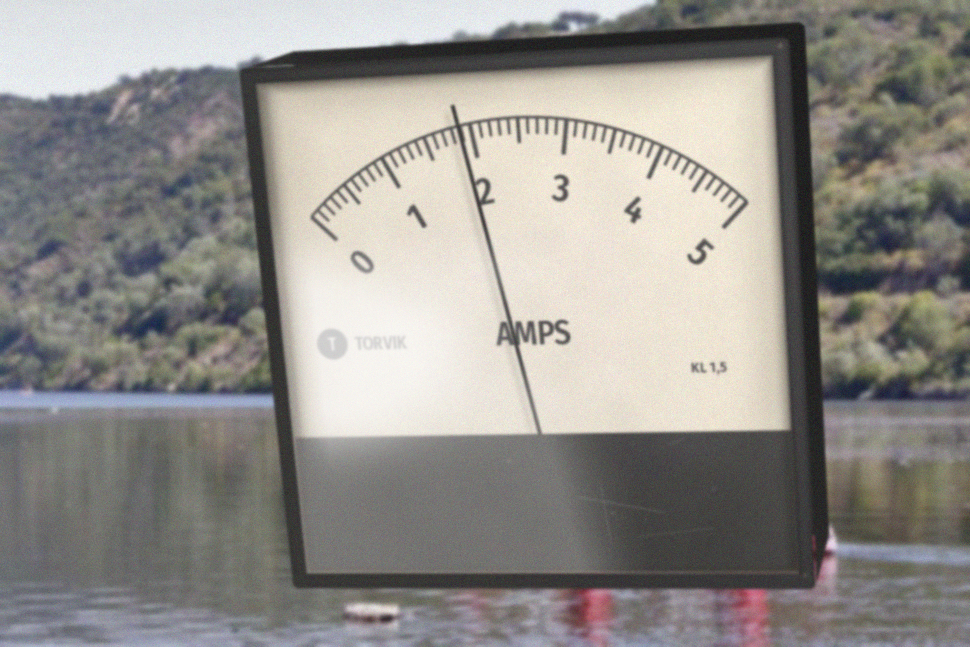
1.9 A
